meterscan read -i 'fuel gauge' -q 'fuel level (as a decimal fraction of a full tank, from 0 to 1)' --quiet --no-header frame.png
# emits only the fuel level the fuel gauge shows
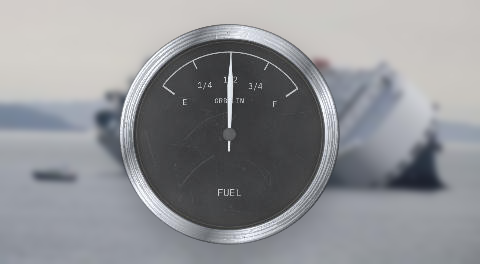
0.5
